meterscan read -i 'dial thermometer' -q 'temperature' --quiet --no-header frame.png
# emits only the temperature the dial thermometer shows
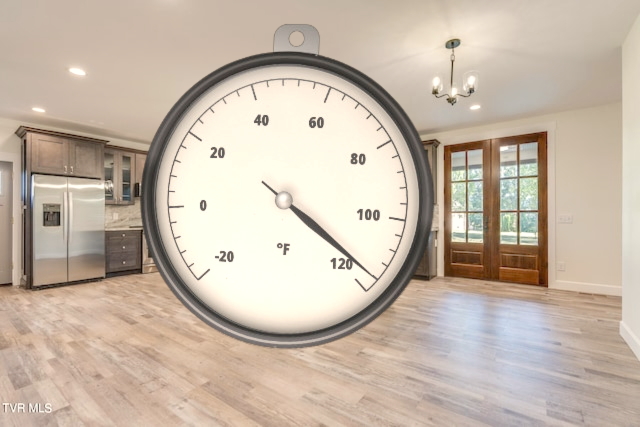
116 °F
